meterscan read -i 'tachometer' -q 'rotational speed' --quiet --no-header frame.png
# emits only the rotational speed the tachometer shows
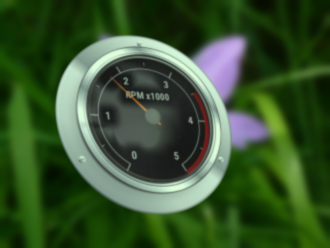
1750 rpm
